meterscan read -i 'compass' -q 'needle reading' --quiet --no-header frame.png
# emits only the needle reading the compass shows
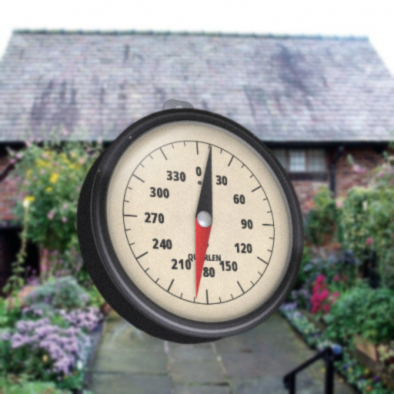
190 °
